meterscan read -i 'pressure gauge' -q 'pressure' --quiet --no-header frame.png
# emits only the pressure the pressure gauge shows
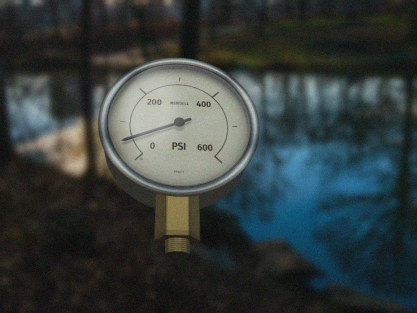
50 psi
